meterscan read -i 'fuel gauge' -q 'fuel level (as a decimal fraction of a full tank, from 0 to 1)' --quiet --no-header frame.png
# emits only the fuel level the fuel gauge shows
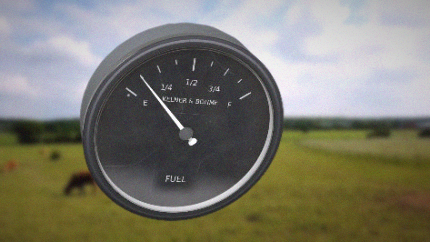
0.125
